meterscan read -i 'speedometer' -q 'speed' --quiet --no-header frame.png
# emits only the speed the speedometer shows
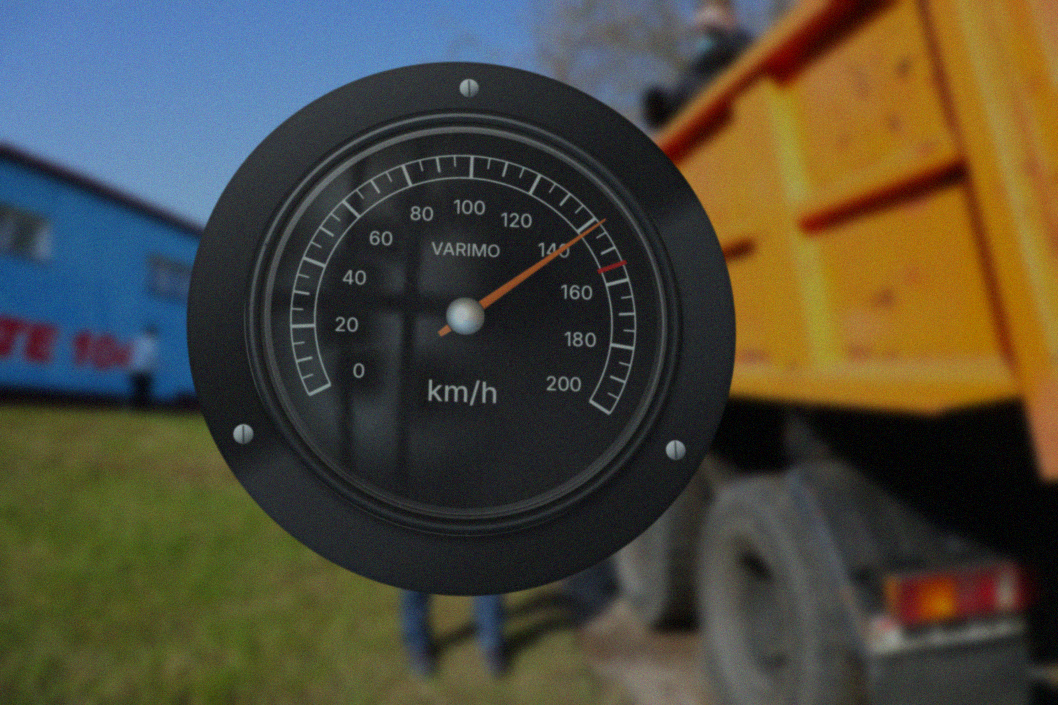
142.5 km/h
